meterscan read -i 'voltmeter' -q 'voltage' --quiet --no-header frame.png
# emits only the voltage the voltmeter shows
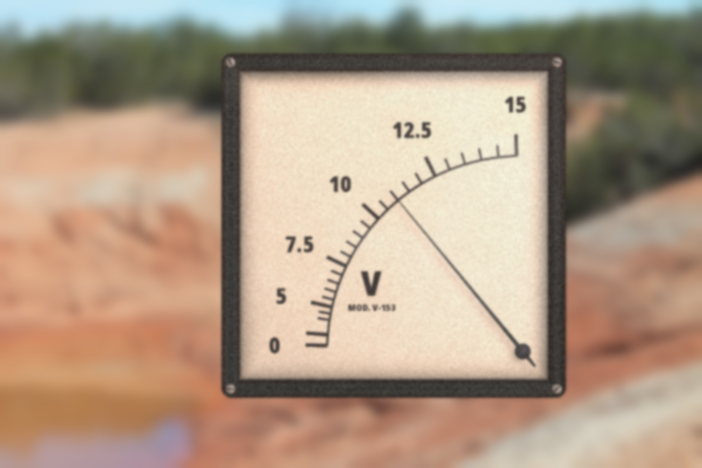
11 V
